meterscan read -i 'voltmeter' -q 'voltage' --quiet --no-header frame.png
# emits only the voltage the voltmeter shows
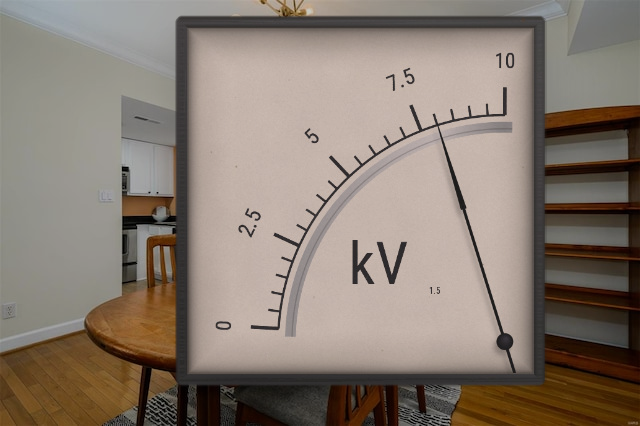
8 kV
